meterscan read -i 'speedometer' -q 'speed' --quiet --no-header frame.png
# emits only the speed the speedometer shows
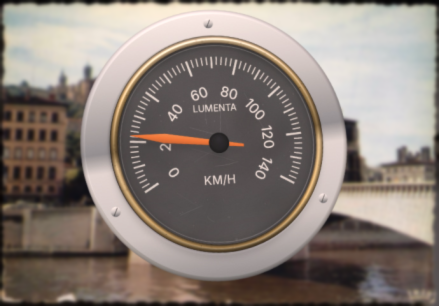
22 km/h
